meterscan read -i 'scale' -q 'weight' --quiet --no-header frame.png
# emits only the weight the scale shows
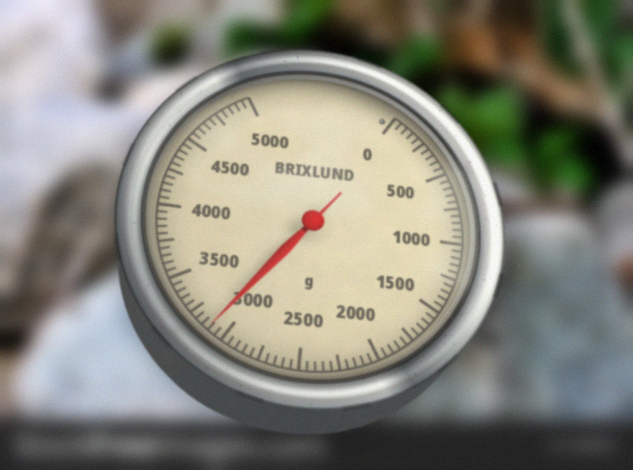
3100 g
